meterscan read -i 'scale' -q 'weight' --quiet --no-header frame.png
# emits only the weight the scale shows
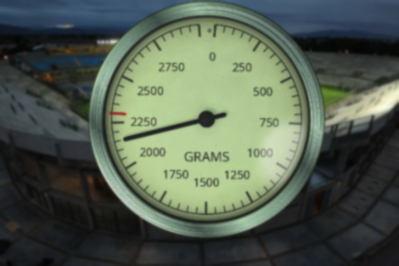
2150 g
